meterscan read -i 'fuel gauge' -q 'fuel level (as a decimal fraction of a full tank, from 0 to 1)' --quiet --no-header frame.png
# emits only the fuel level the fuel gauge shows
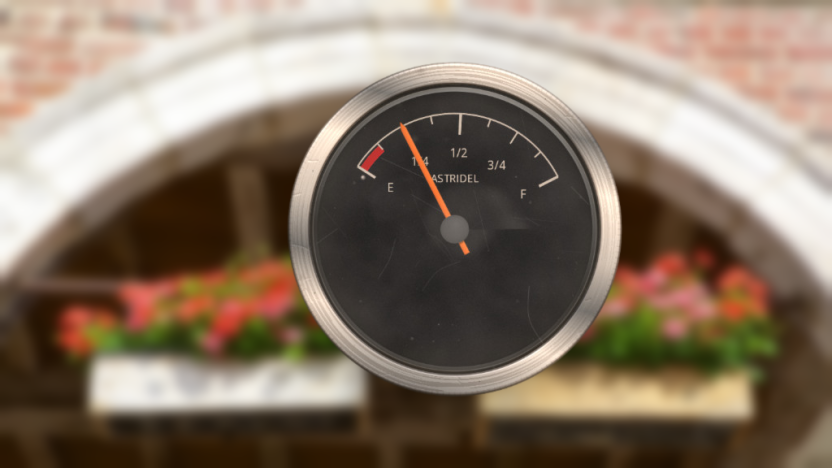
0.25
